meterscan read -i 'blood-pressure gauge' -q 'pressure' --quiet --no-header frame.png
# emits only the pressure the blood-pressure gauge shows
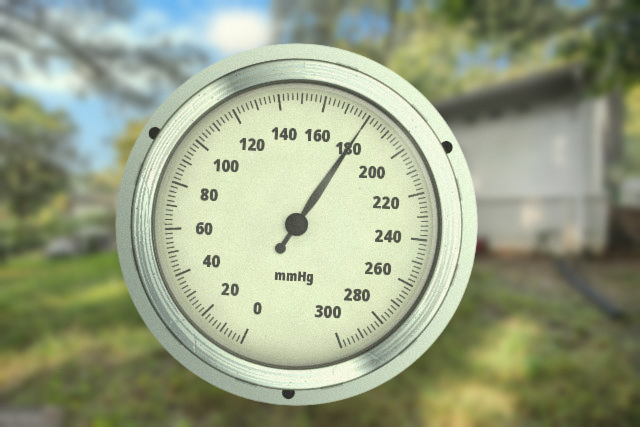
180 mmHg
